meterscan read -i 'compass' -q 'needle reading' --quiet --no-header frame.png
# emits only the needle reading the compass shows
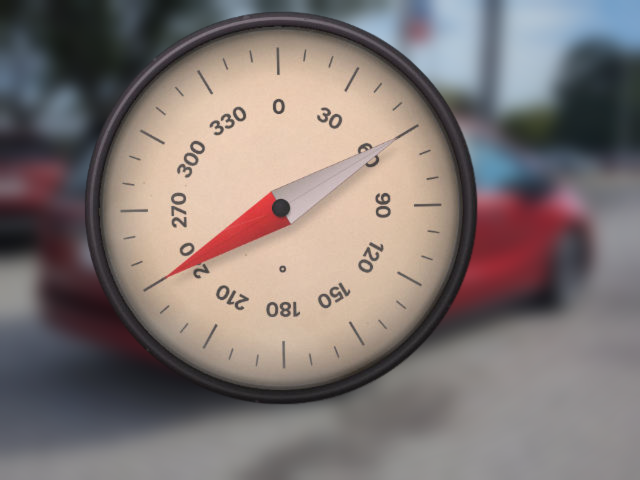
240 °
